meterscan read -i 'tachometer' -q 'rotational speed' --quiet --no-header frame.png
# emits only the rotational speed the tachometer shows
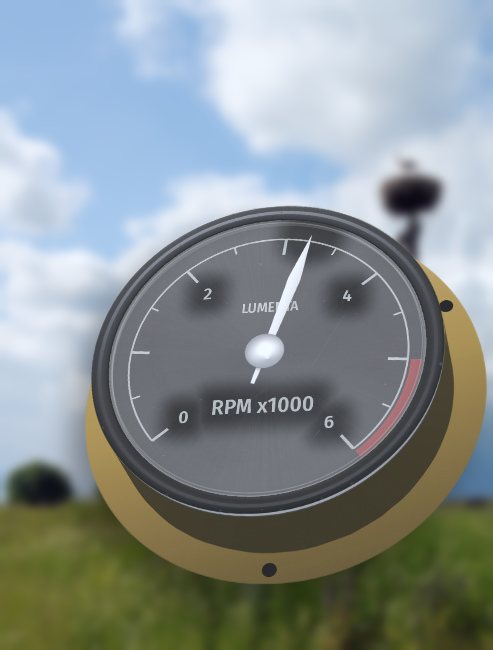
3250 rpm
